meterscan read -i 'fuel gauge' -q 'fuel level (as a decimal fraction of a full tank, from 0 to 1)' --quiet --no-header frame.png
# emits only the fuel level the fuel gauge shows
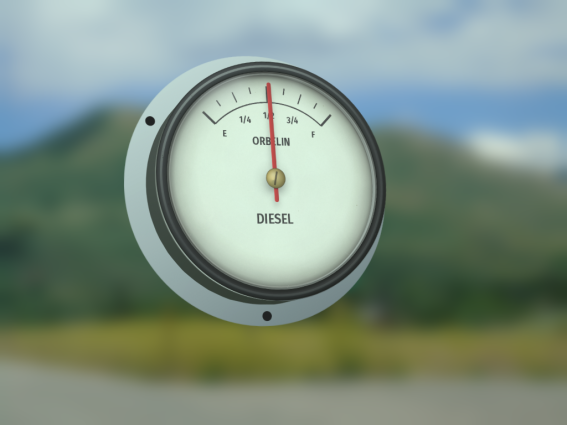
0.5
